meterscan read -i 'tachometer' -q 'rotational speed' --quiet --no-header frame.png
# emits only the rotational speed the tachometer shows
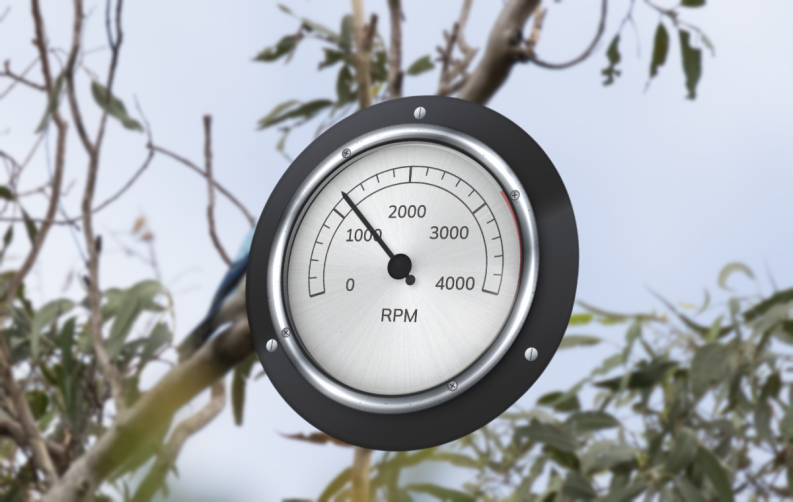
1200 rpm
